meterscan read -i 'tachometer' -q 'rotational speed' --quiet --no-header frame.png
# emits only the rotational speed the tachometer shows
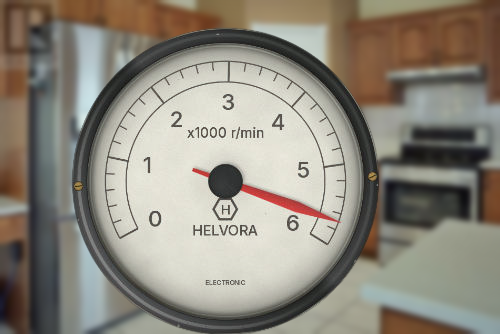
5700 rpm
